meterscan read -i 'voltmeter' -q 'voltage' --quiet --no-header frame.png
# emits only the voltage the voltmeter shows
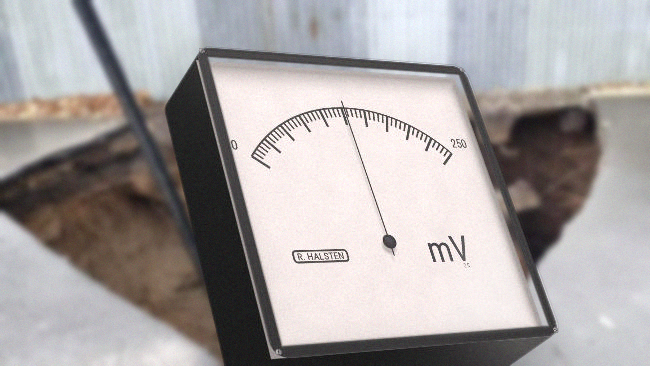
125 mV
